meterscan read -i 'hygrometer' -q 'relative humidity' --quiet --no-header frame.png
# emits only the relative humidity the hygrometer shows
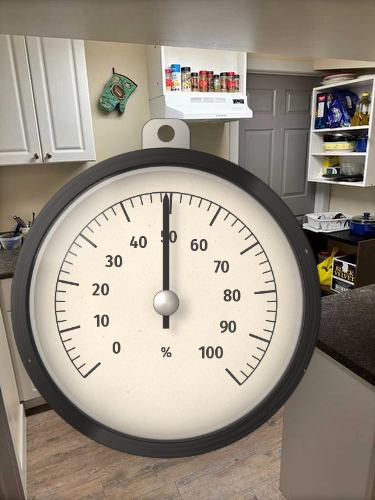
49 %
